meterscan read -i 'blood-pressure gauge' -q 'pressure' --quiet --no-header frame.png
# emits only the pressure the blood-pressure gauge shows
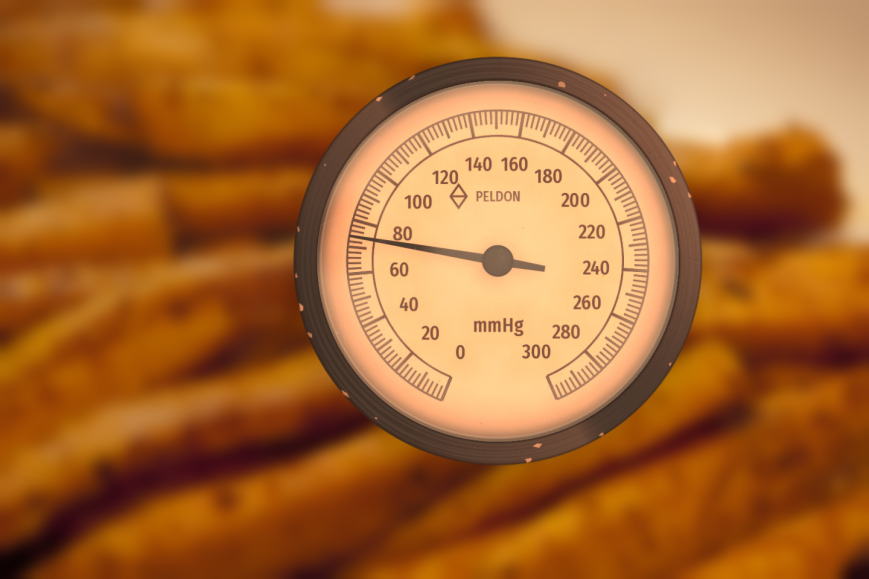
74 mmHg
